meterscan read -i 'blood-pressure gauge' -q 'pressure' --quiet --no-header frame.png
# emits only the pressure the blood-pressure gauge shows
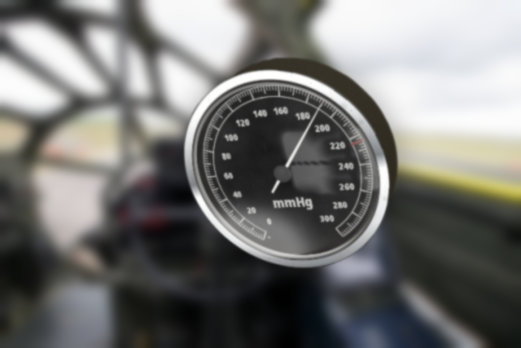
190 mmHg
